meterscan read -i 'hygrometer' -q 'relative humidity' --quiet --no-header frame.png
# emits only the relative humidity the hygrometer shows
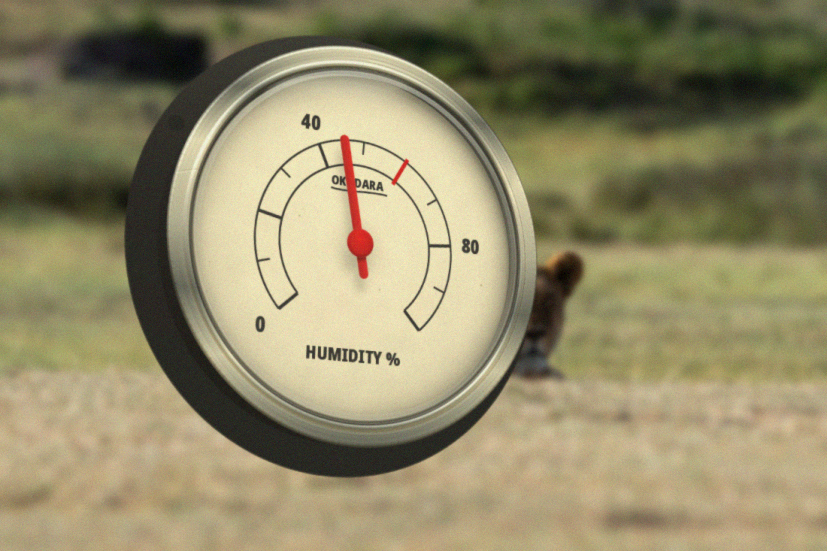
45 %
